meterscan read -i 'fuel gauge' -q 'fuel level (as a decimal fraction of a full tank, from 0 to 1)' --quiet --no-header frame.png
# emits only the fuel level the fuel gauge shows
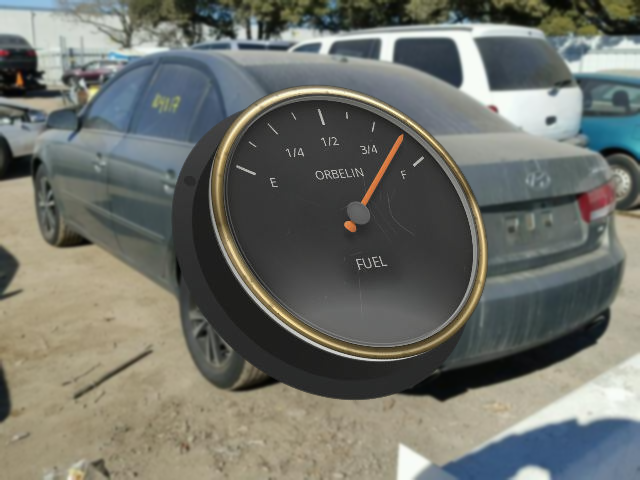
0.875
